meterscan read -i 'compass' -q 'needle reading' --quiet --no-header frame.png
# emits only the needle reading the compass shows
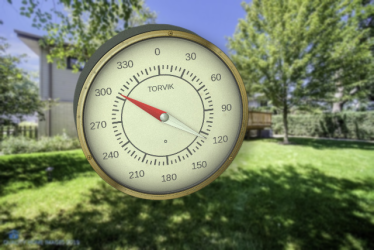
305 °
